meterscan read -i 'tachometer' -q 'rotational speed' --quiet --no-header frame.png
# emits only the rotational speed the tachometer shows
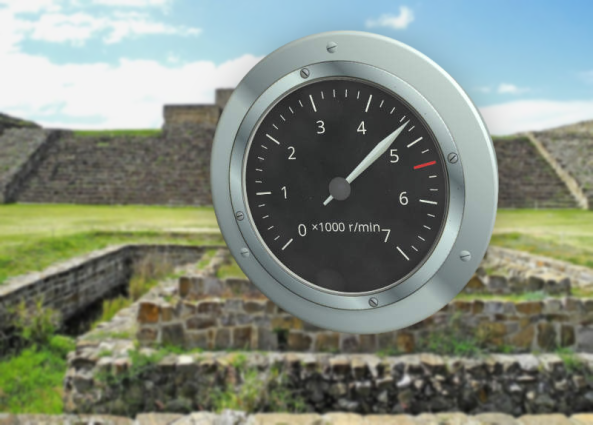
4700 rpm
